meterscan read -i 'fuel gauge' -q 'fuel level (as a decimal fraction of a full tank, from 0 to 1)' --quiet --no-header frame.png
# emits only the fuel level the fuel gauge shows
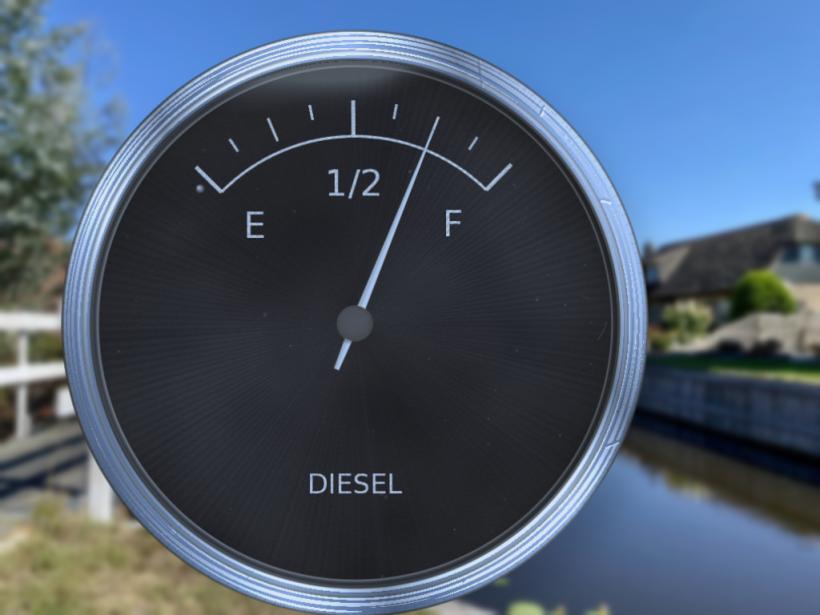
0.75
